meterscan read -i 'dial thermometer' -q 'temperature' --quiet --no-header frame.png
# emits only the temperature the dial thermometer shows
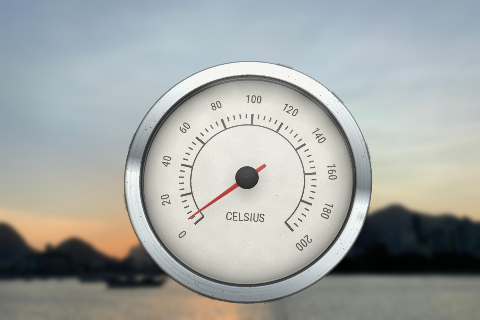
4 °C
